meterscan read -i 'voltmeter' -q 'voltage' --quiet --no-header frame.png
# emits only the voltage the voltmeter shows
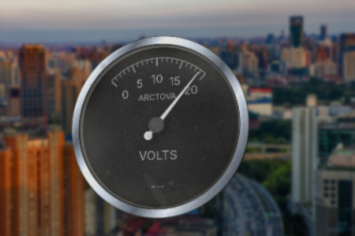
19 V
